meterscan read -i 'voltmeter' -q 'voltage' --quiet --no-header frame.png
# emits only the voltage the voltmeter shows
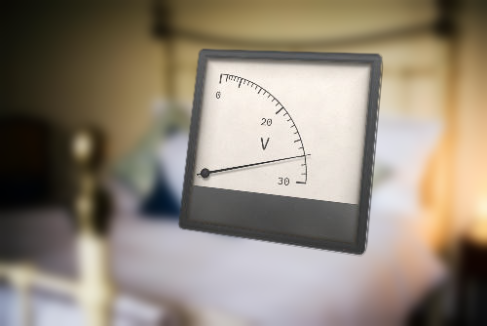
27 V
